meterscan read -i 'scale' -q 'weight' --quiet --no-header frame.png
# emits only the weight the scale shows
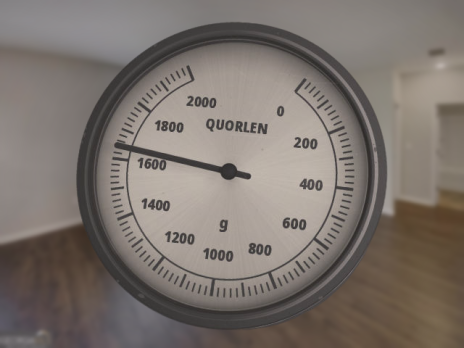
1640 g
